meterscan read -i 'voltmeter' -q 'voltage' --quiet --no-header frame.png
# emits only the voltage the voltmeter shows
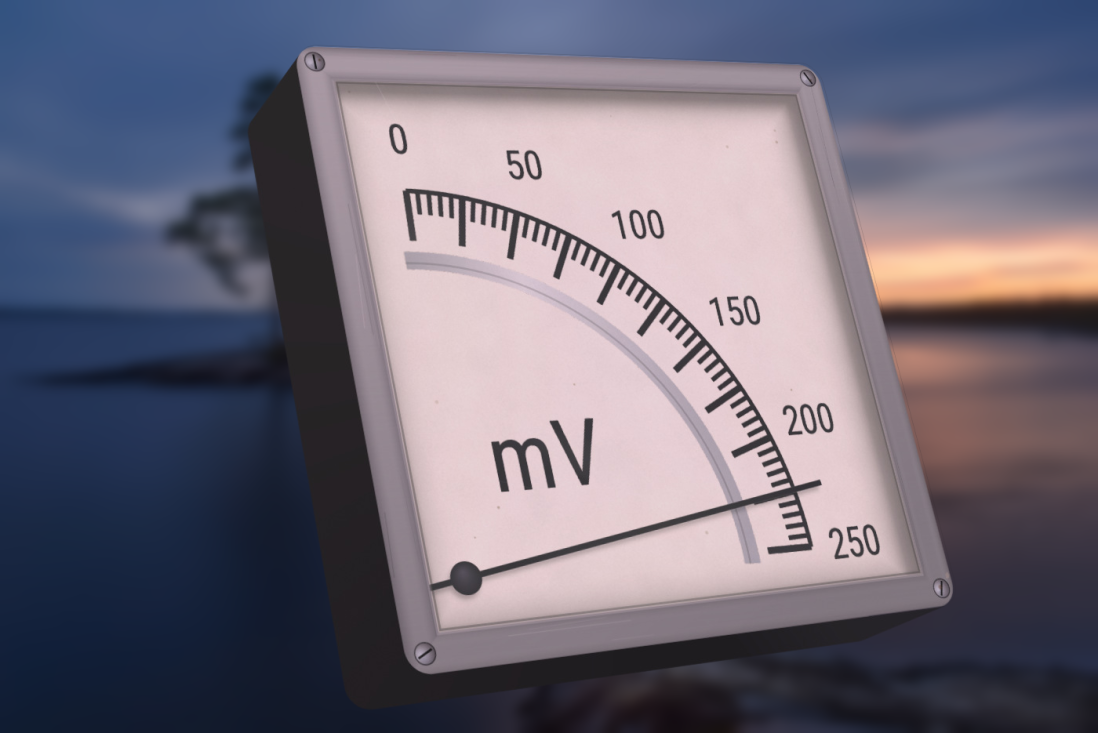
225 mV
